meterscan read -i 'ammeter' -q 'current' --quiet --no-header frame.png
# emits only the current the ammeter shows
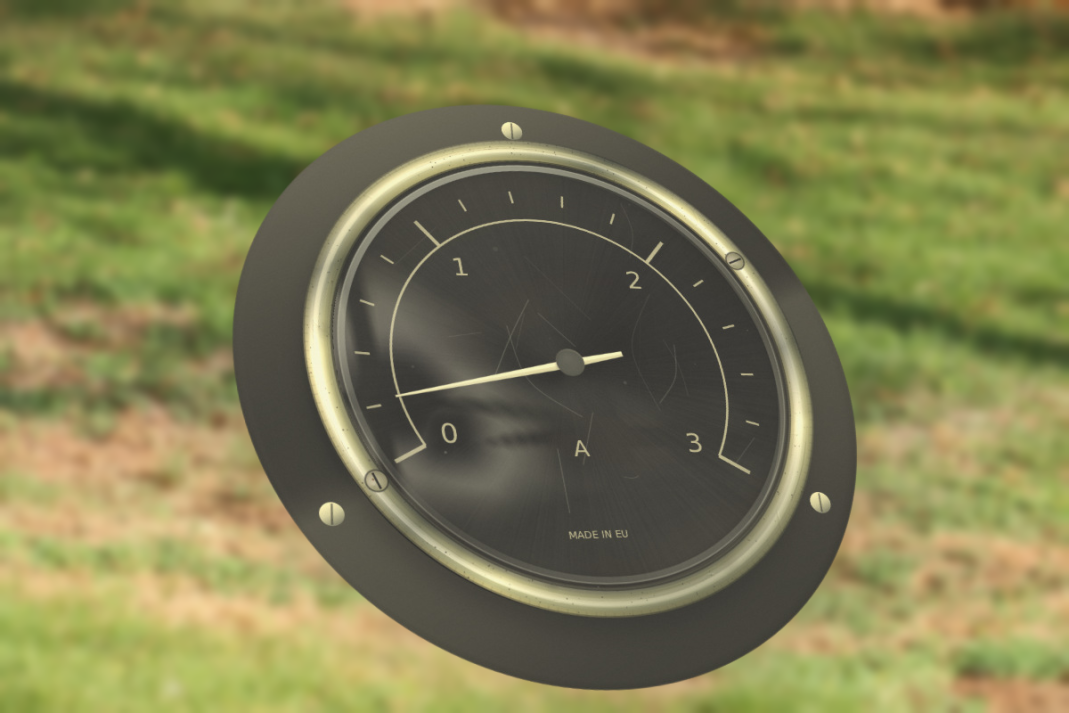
0.2 A
